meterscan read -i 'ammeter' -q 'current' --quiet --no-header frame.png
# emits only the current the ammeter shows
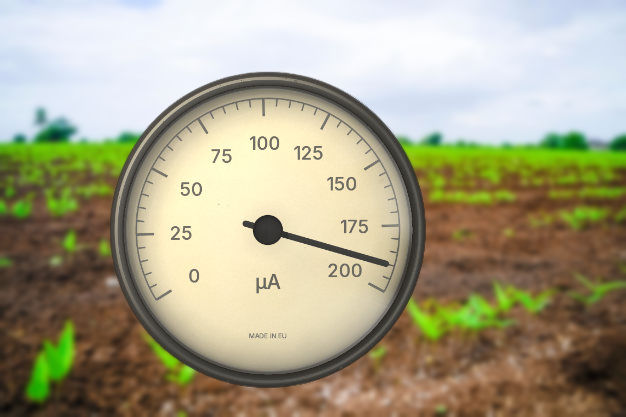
190 µA
